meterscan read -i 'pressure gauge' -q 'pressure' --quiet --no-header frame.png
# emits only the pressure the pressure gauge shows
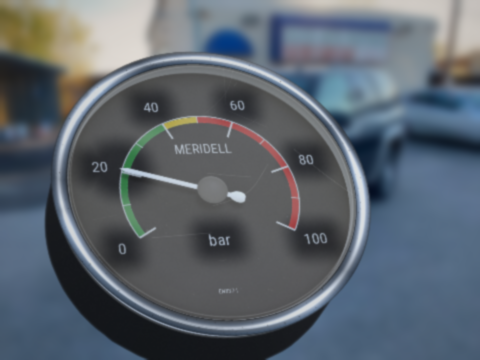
20 bar
